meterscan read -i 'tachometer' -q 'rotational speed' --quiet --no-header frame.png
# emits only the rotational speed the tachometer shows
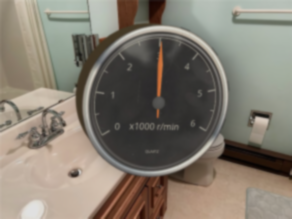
3000 rpm
